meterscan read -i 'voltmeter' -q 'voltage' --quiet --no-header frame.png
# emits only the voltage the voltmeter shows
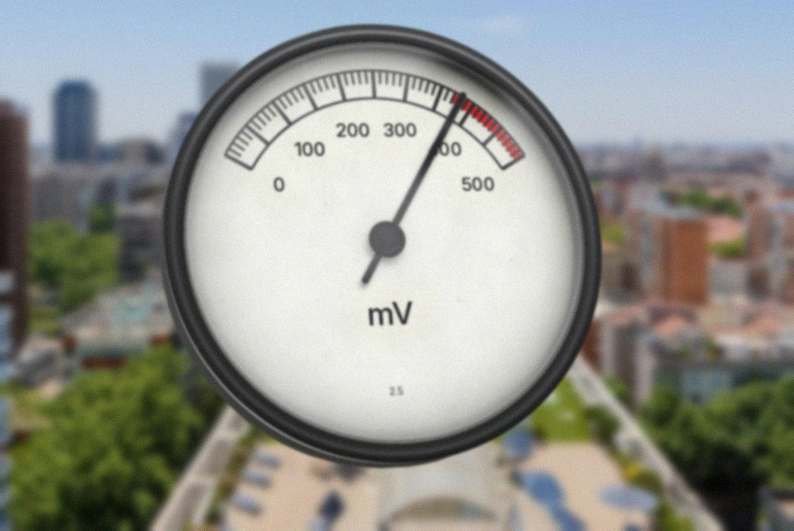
380 mV
